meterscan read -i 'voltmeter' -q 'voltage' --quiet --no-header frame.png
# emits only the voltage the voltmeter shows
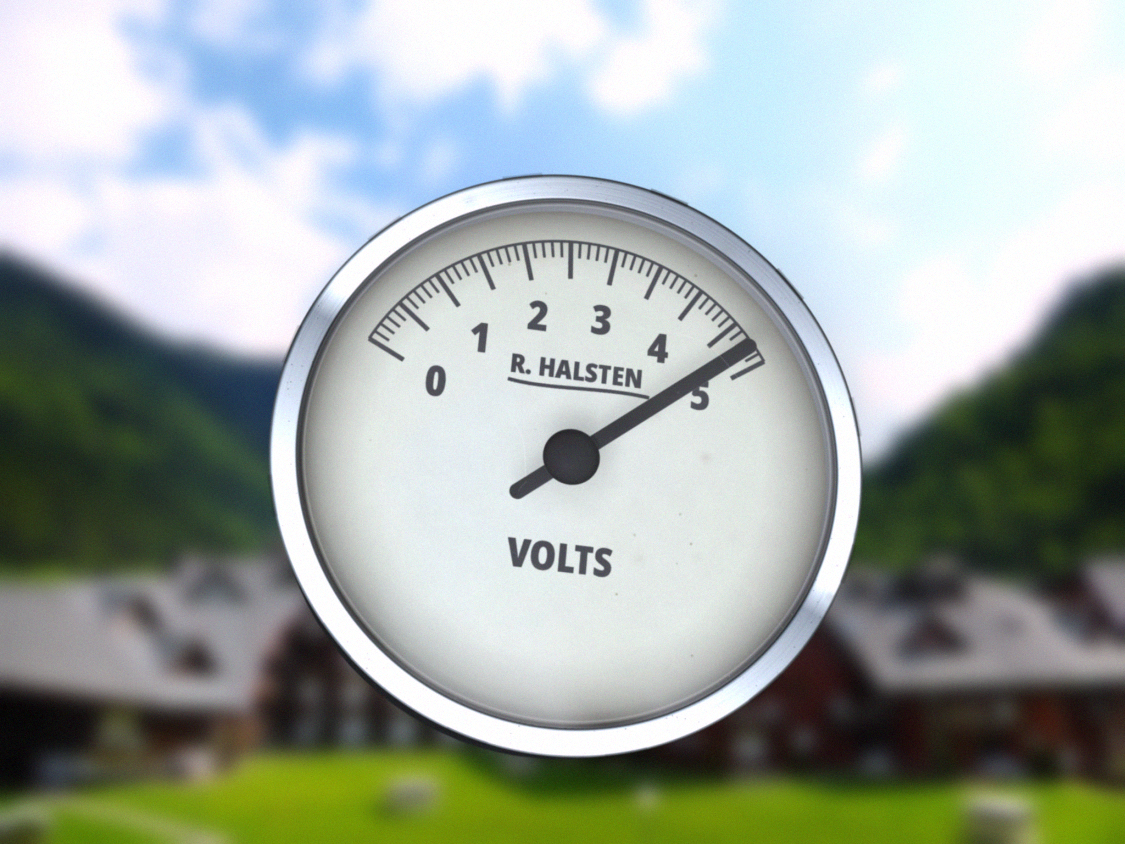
4.8 V
